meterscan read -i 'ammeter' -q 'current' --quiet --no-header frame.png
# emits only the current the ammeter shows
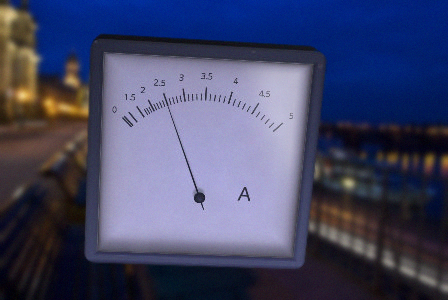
2.5 A
